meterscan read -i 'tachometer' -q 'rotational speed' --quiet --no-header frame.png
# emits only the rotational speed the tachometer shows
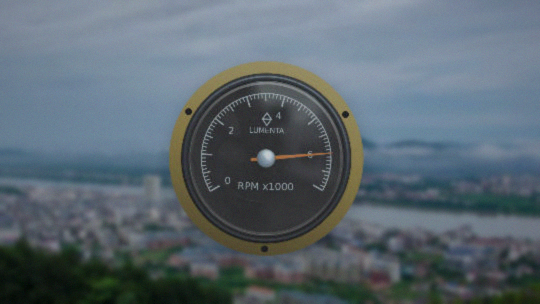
6000 rpm
